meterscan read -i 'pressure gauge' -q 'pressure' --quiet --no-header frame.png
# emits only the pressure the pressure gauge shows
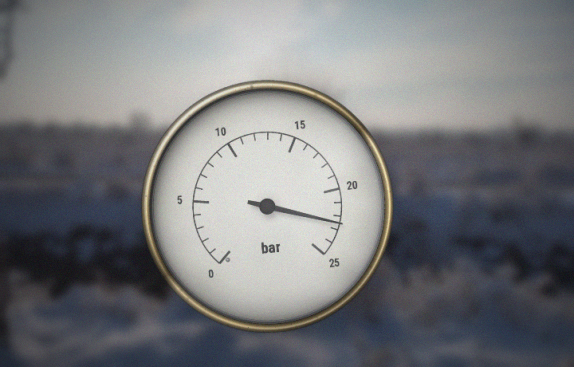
22.5 bar
